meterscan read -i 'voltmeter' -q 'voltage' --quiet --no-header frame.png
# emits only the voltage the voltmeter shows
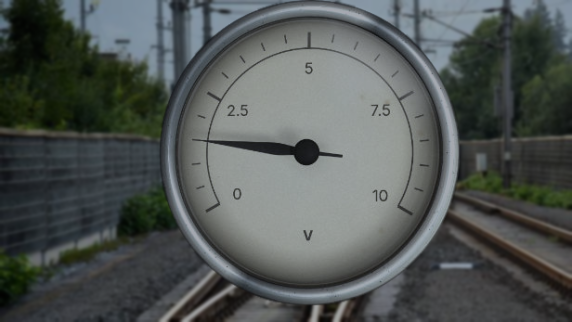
1.5 V
